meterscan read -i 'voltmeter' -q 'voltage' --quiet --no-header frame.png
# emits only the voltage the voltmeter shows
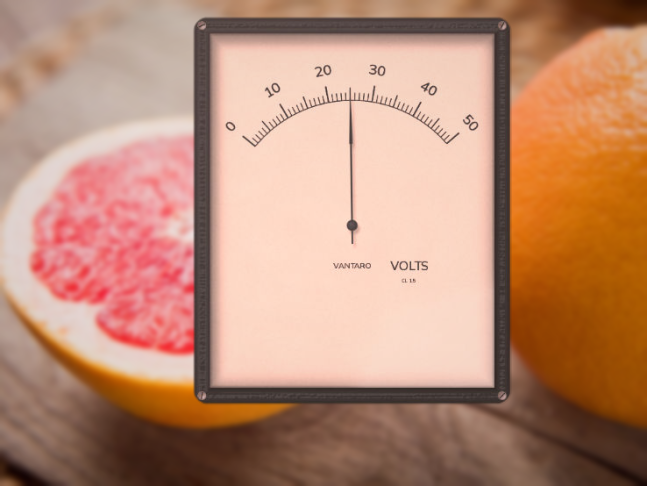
25 V
